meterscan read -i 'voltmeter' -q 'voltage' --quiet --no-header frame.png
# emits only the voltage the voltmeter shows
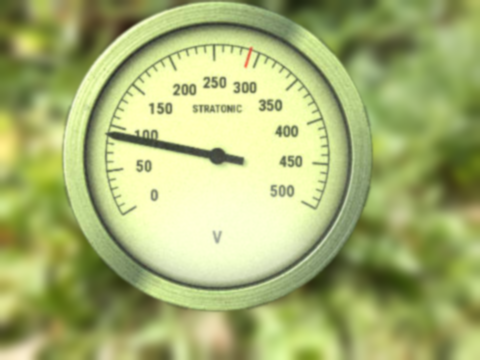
90 V
